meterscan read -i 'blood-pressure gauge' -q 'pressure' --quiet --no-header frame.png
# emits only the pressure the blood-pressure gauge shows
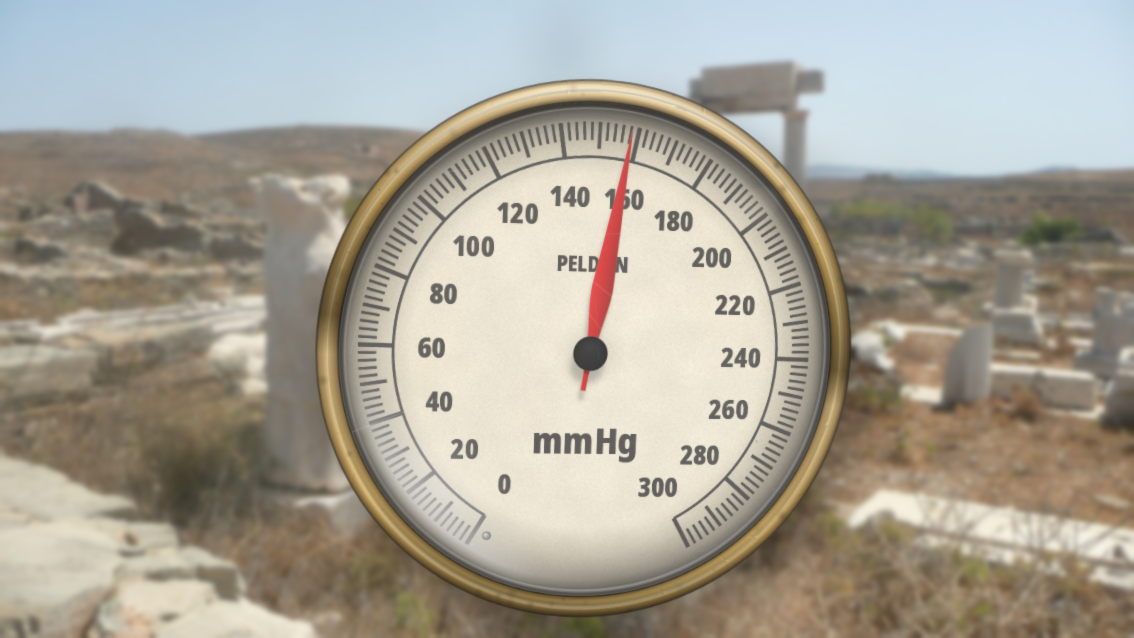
158 mmHg
